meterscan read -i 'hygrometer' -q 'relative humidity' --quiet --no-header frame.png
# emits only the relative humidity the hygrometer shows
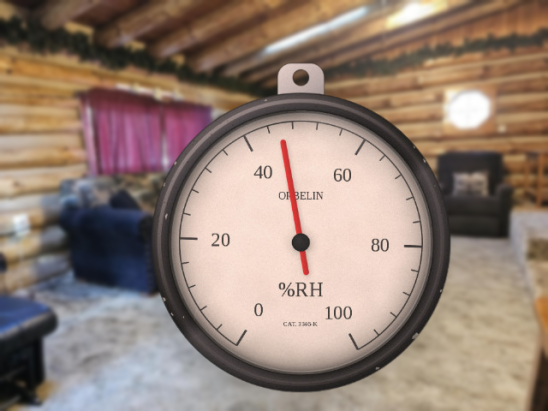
46 %
